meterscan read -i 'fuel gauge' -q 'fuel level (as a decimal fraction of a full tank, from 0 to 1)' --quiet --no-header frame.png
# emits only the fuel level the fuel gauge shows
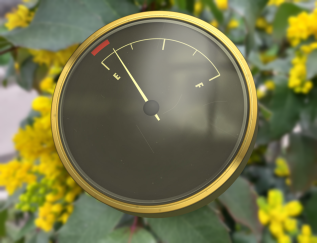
0.125
